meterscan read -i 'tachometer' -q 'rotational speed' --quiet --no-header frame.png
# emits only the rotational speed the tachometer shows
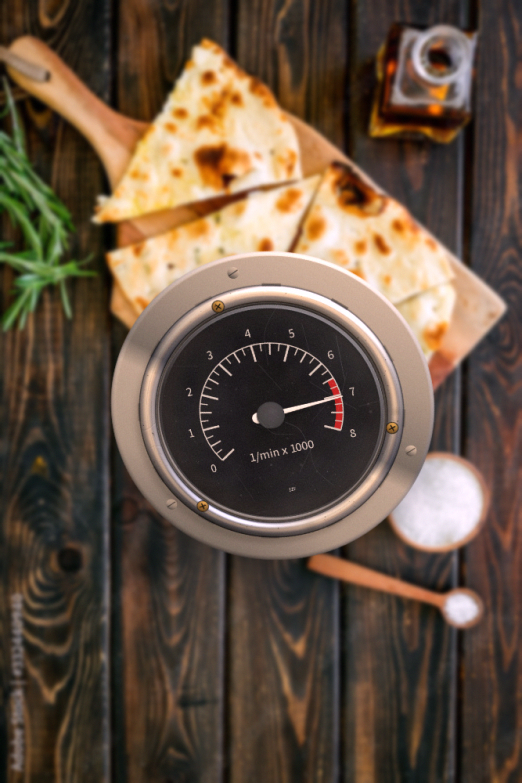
7000 rpm
